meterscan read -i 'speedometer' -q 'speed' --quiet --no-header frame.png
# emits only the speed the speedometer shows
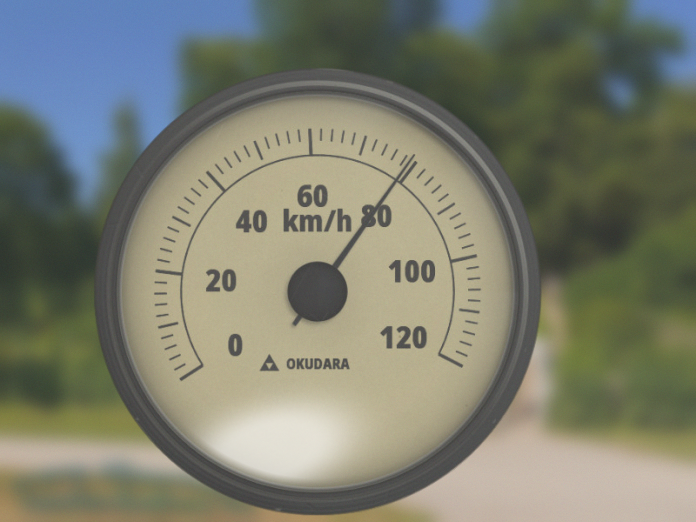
79 km/h
